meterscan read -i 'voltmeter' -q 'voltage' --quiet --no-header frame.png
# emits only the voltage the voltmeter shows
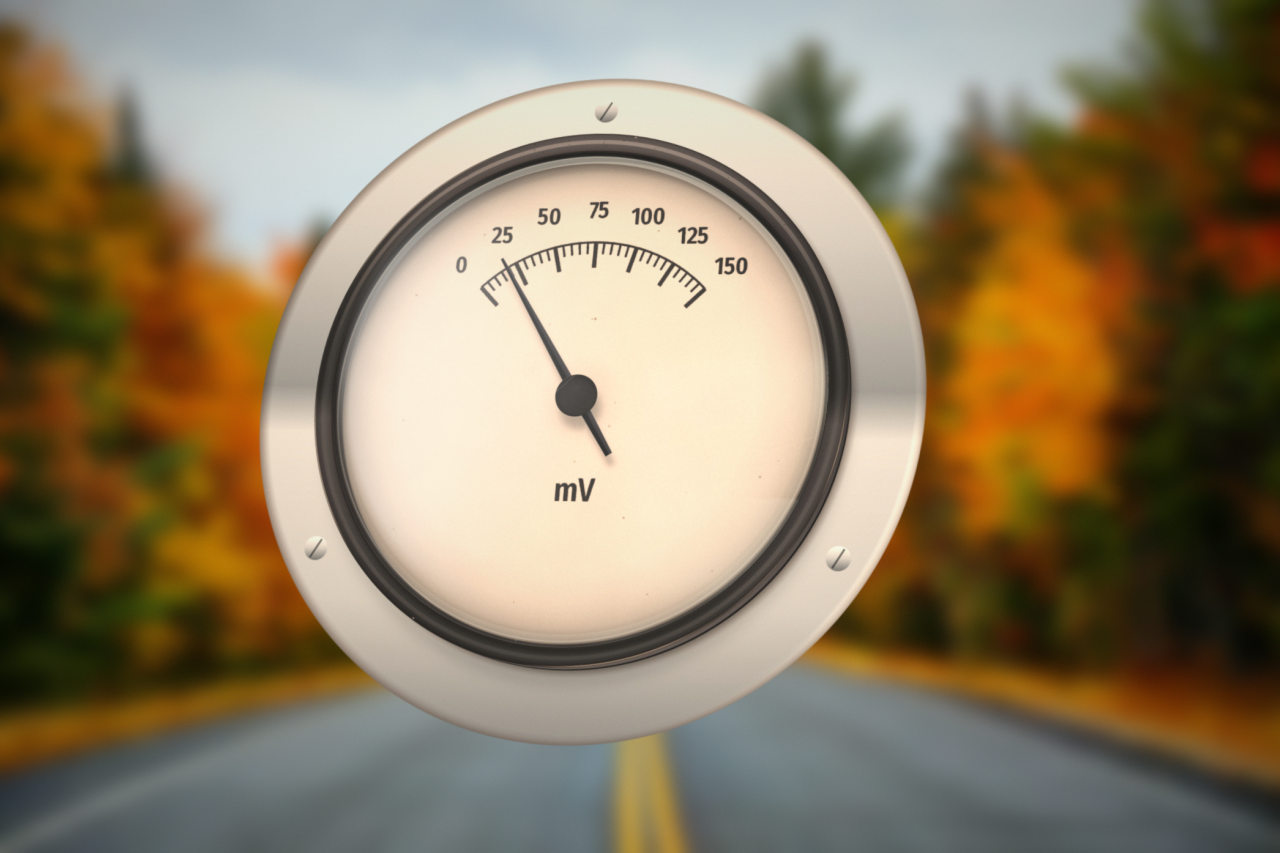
20 mV
